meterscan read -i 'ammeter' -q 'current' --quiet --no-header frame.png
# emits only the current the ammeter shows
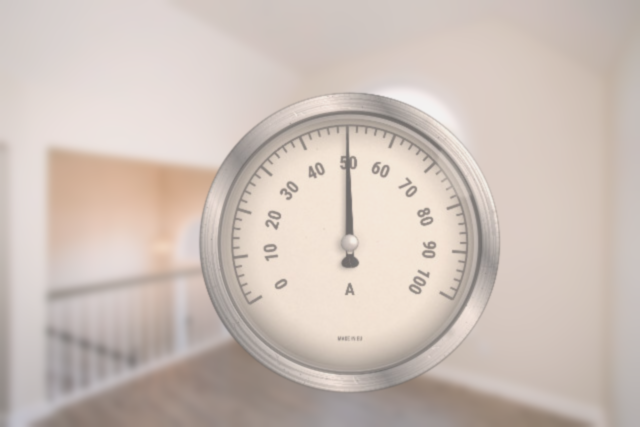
50 A
